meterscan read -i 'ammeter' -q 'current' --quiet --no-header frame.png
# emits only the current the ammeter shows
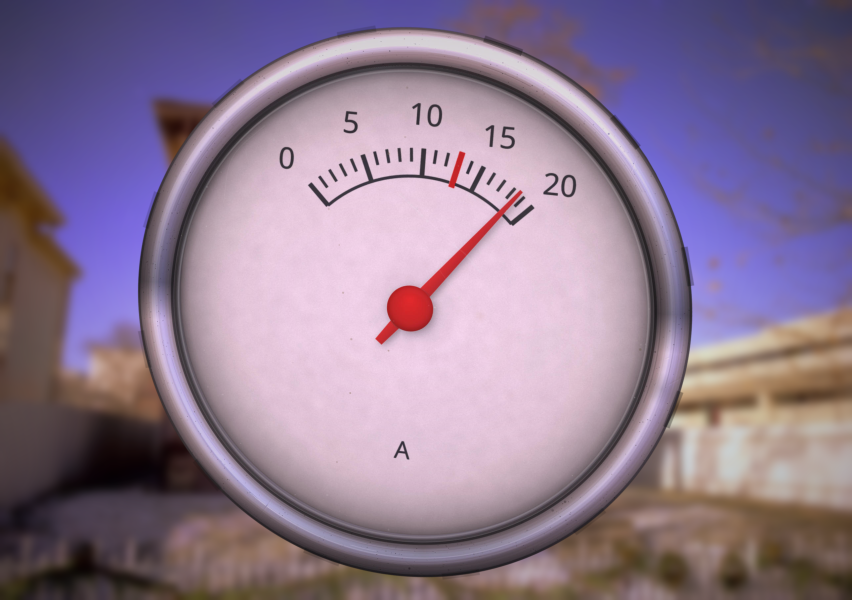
18.5 A
